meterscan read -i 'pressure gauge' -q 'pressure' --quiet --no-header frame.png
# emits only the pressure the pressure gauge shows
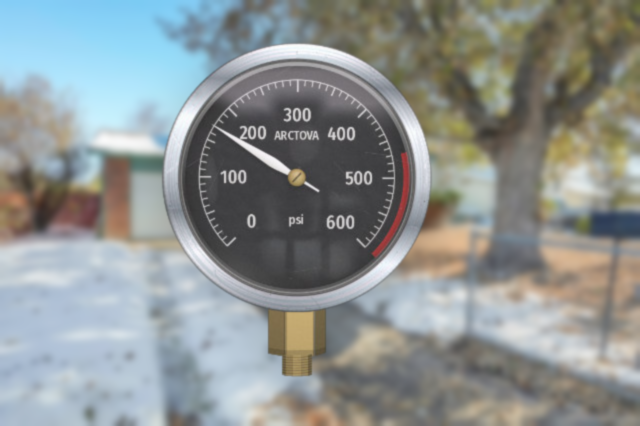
170 psi
